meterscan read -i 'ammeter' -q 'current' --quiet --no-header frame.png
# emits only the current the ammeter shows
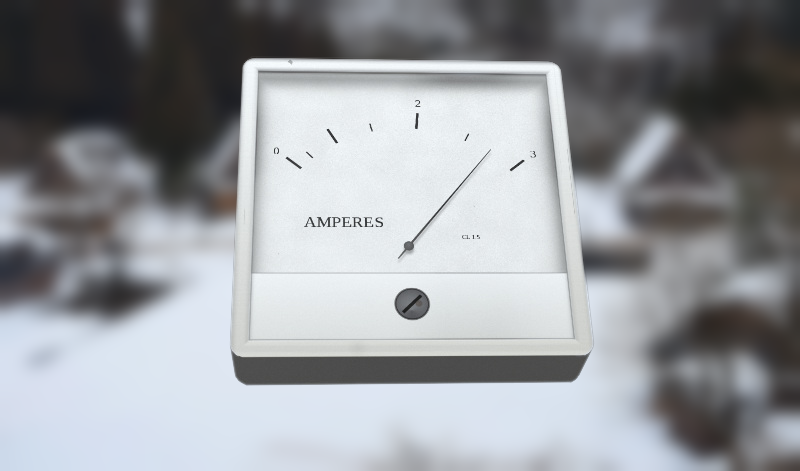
2.75 A
